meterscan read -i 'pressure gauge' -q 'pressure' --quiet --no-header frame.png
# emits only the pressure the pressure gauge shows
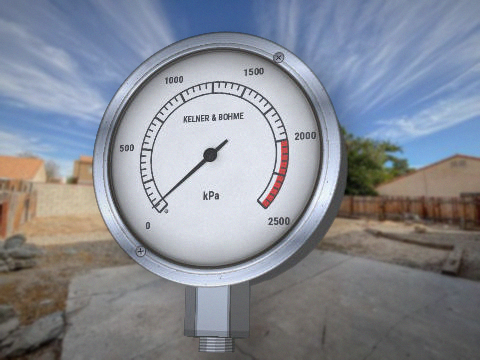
50 kPa
